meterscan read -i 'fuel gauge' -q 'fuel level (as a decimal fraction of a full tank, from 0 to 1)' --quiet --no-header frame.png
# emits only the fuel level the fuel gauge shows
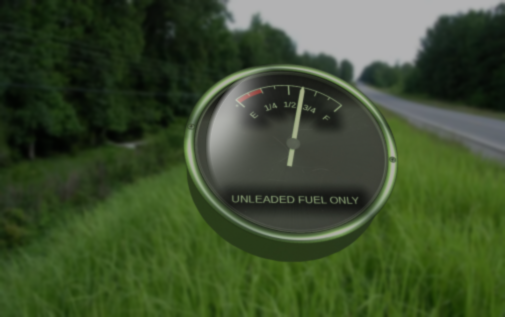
0.625
